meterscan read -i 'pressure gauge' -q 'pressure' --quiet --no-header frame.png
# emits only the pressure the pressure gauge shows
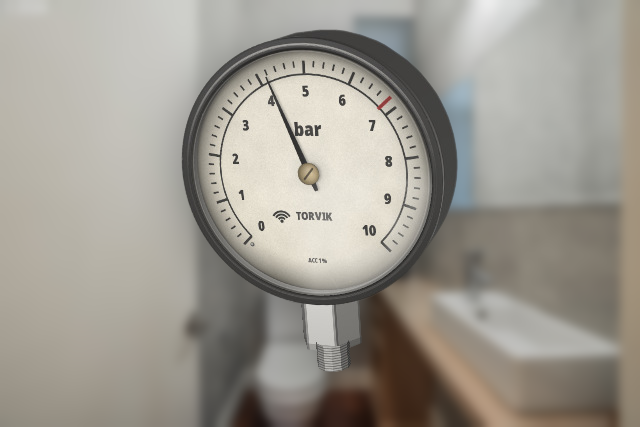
4.2 bar
